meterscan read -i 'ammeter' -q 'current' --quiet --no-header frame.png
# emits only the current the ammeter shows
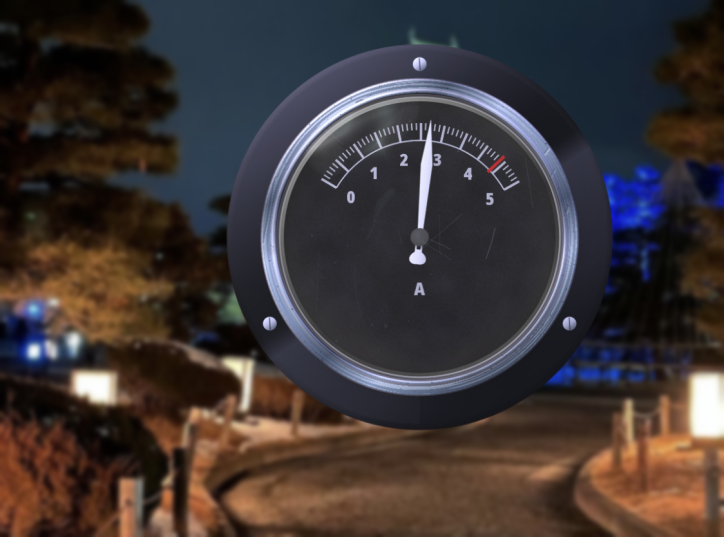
2.7 A
